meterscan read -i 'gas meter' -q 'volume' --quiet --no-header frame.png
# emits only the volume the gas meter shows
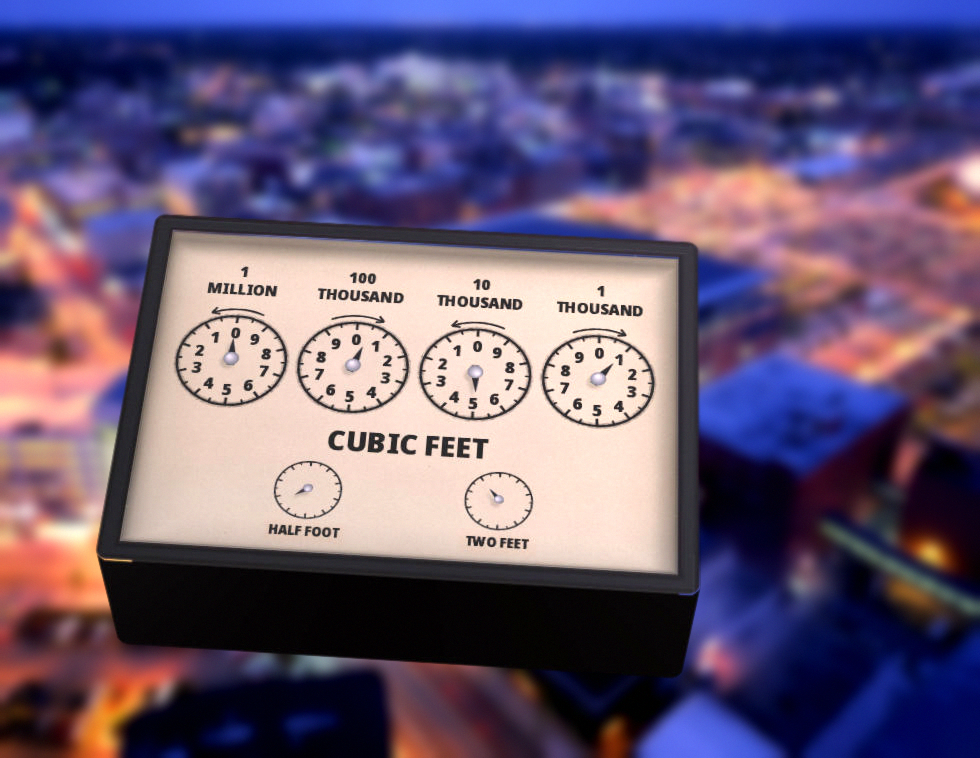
5100 ft³
